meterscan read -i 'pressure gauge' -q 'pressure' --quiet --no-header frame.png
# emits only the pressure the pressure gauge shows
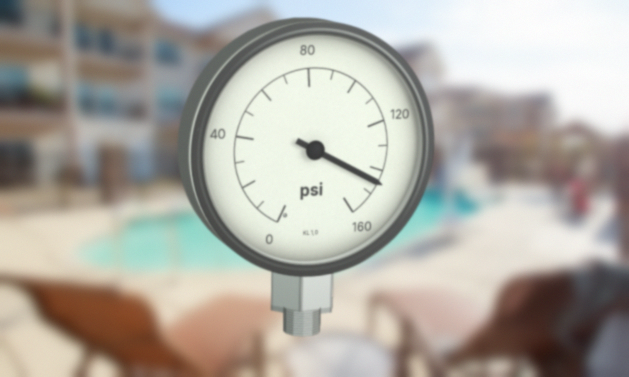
145 psi
